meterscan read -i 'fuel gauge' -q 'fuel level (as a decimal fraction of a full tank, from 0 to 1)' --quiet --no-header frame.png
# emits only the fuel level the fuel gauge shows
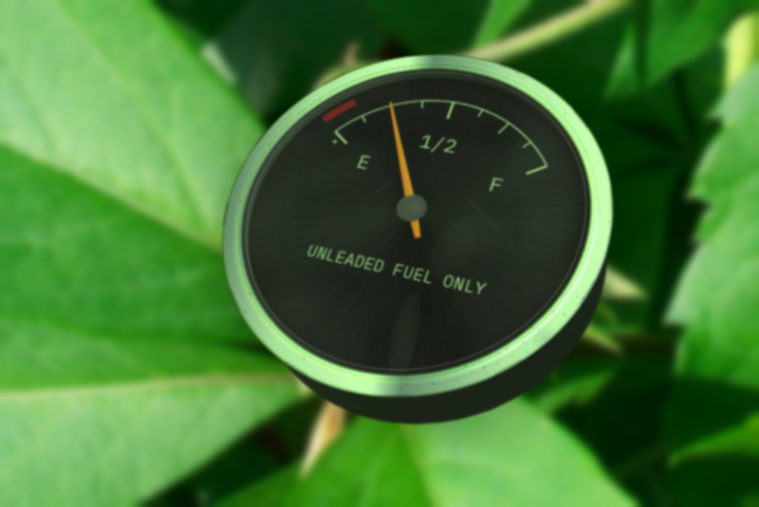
0.25
